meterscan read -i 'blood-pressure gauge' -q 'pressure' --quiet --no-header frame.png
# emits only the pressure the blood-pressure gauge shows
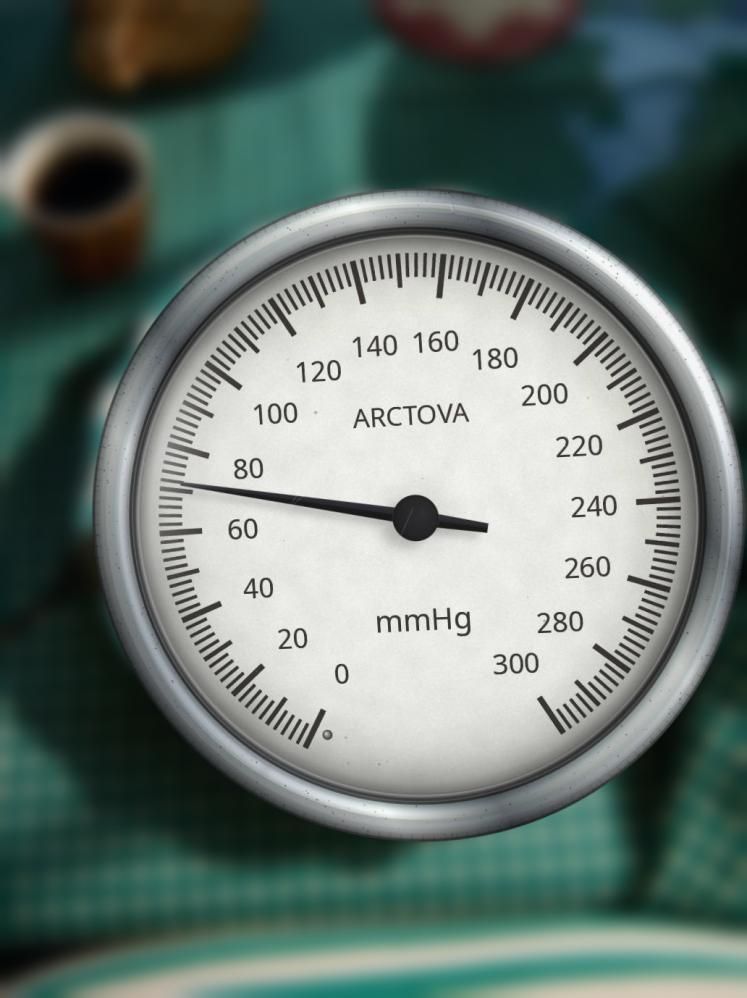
72 mmHg
